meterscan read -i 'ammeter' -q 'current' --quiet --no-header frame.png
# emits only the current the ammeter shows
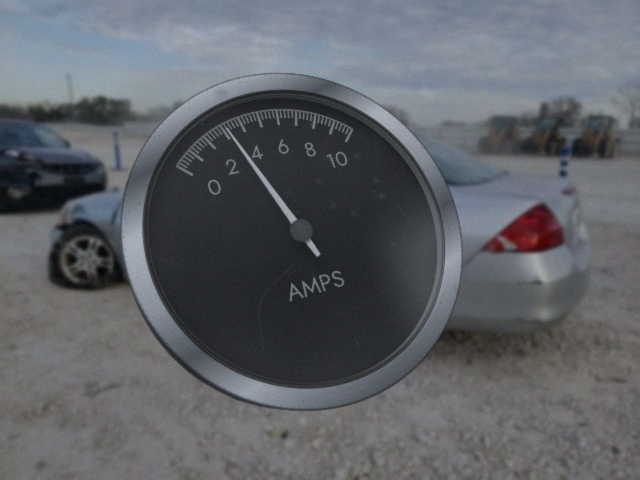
3 A
